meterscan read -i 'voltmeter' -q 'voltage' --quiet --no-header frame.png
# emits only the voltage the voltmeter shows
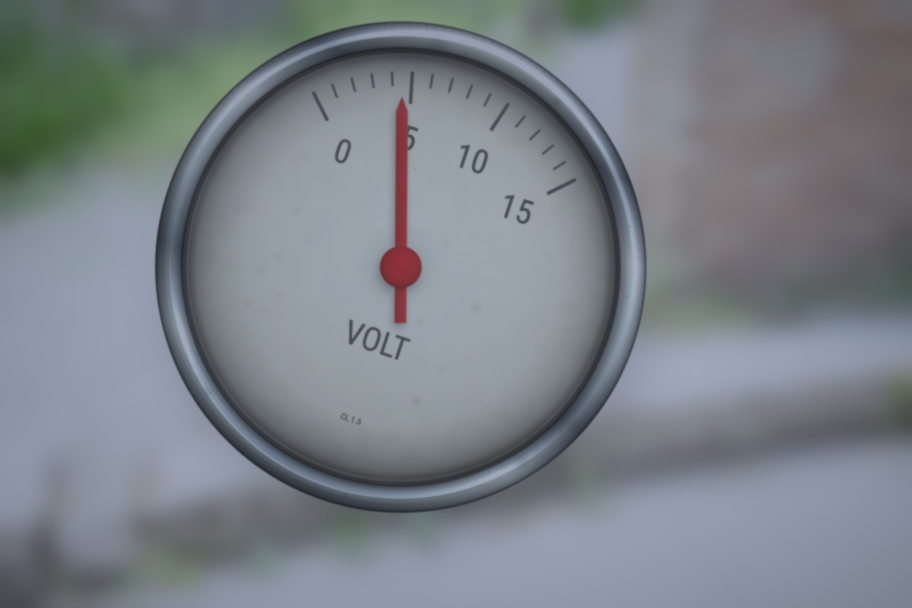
4.5 V
